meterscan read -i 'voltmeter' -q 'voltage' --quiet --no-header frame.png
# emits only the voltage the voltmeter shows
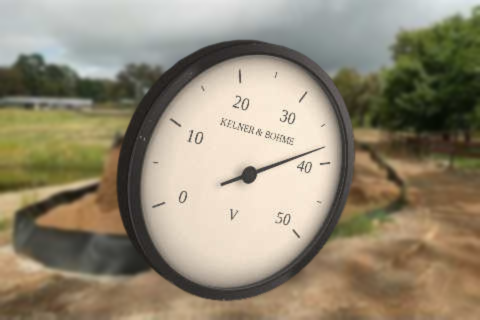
37.5 V
